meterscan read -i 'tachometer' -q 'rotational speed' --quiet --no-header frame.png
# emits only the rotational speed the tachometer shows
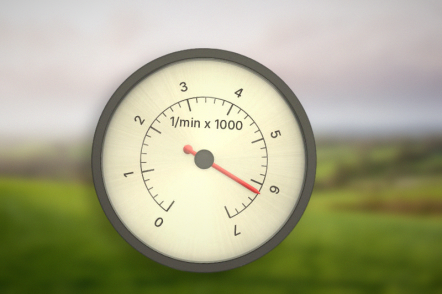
6200 rpm
